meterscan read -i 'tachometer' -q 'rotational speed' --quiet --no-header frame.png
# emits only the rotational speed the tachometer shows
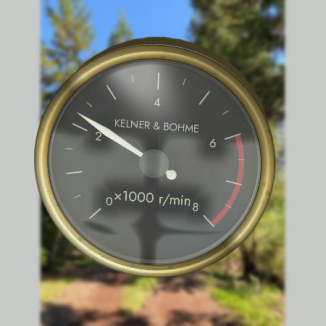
2250 rpm
